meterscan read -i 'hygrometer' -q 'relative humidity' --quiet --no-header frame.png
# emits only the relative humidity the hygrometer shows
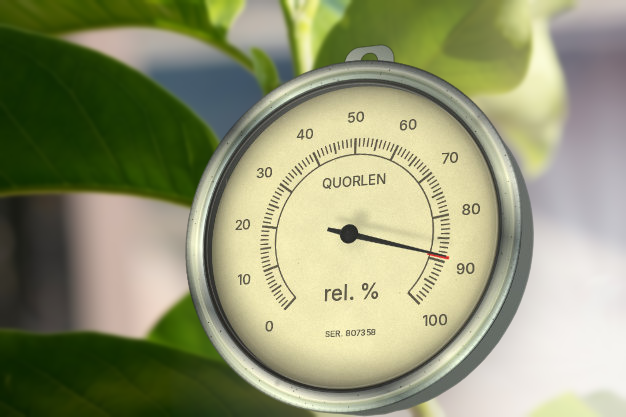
89 %
